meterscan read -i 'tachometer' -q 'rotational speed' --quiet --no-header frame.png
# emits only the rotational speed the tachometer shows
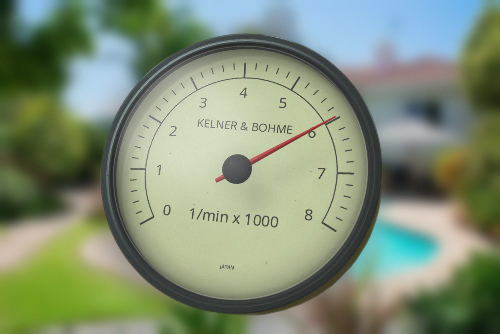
6000 rpm
